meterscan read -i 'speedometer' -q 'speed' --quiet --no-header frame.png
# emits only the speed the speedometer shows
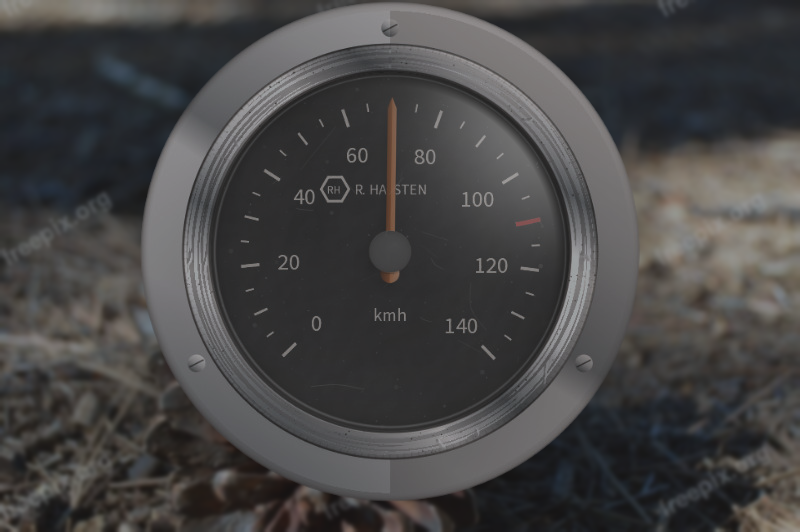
70 km/h
